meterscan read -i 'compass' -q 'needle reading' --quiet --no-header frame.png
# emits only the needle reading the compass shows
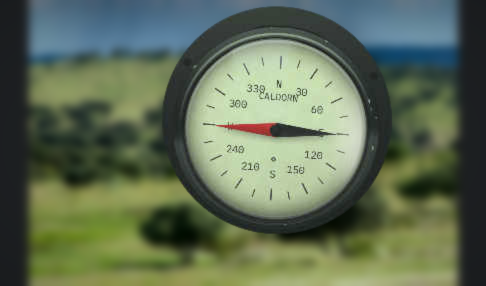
270 °
